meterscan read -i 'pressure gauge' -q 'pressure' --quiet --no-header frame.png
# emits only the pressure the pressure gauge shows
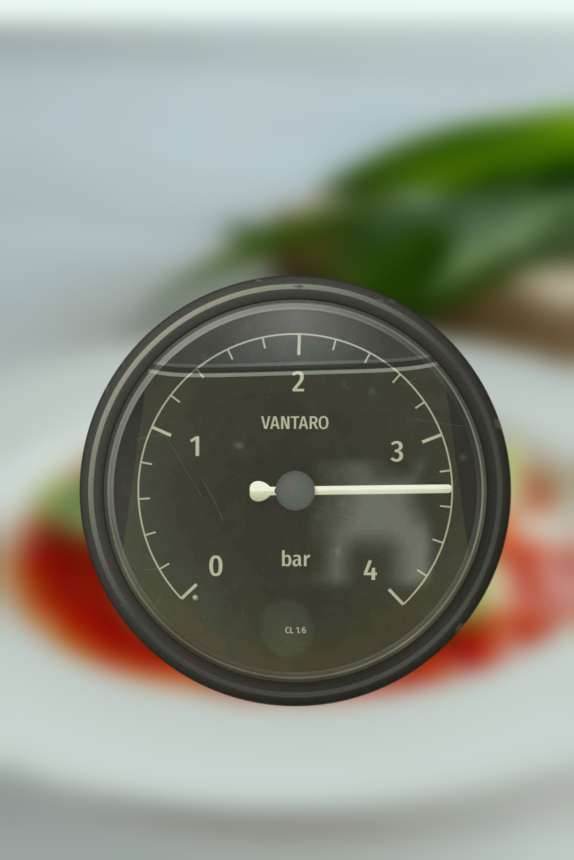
3.3 bar
